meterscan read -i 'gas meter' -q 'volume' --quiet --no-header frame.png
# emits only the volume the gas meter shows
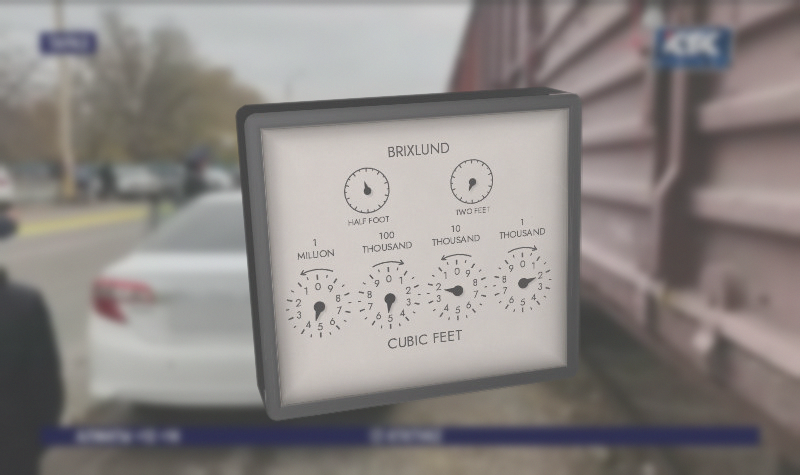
452200 ft³
